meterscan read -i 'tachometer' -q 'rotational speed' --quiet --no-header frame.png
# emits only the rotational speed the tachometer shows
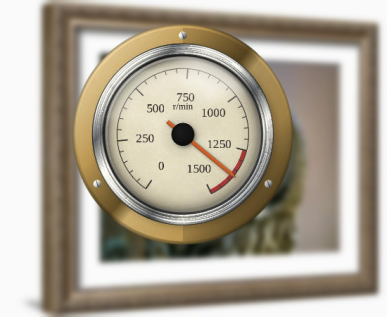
1375 rpm
